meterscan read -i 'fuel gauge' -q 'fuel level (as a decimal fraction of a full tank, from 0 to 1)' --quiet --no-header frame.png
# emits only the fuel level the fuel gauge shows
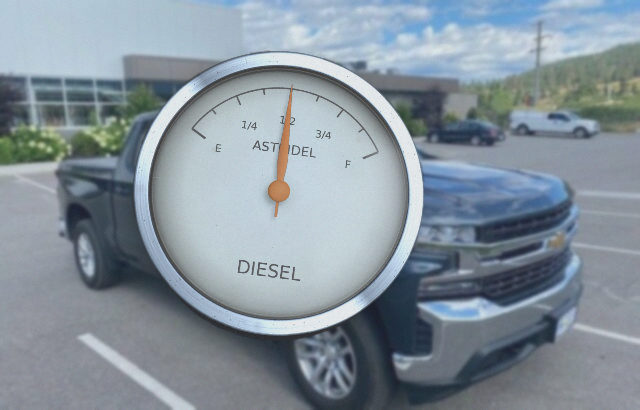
0.5
